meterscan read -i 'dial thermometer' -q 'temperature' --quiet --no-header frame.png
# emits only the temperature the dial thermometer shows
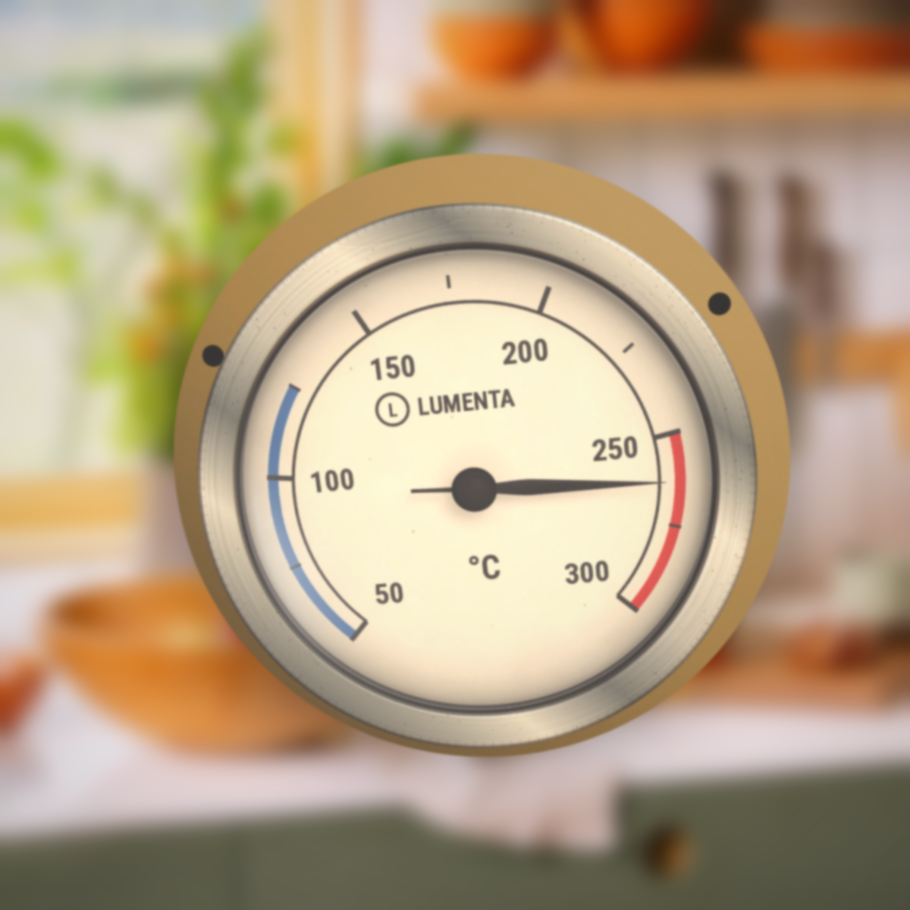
262.5 °C
